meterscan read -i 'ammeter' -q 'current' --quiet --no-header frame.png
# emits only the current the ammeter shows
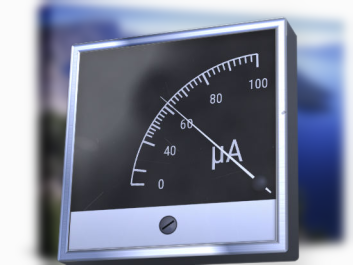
62 µA
